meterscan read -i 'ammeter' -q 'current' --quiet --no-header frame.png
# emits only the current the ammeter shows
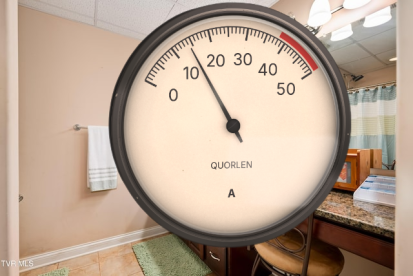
14 A
